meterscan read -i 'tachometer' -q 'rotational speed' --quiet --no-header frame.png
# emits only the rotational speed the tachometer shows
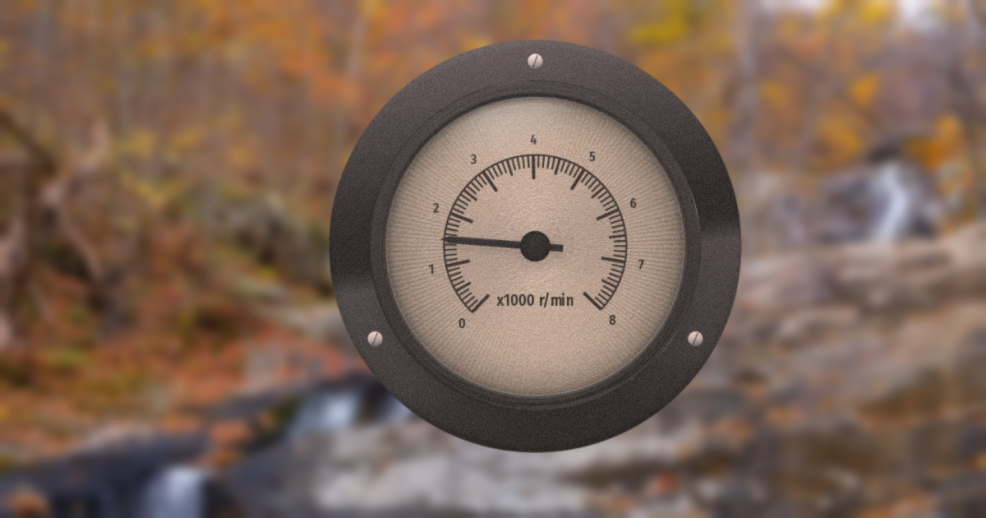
1500 rpm
